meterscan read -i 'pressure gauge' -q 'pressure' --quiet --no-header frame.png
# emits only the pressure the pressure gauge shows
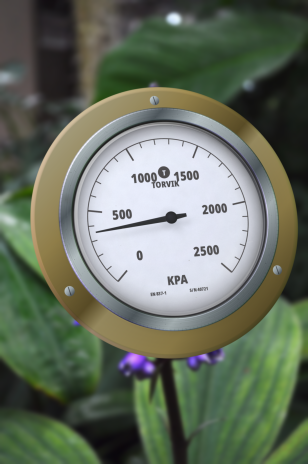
350 kPa
